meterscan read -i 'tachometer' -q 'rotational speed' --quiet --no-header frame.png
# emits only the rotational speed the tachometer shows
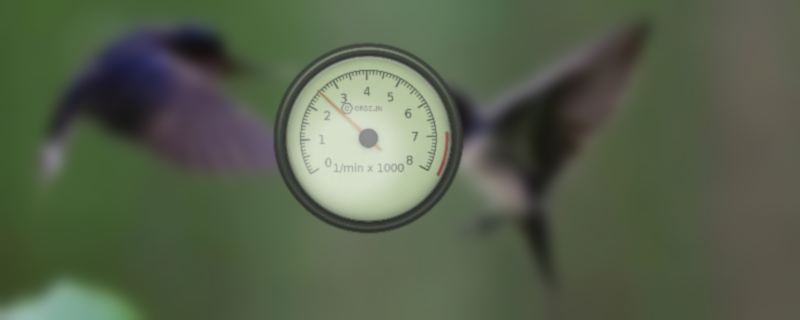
2500 rpm
